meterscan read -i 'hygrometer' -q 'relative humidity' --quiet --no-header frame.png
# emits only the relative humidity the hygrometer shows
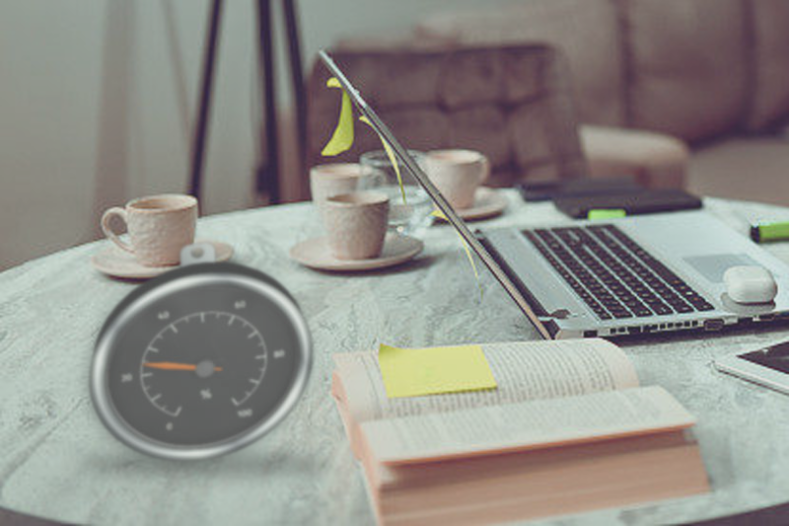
25 %
